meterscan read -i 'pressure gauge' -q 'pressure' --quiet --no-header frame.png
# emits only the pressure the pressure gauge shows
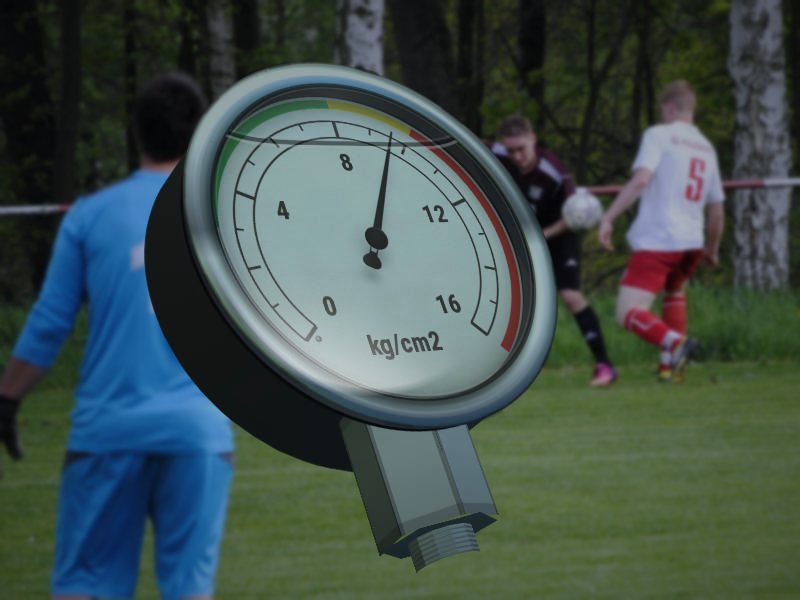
9.5 kg/cm²
